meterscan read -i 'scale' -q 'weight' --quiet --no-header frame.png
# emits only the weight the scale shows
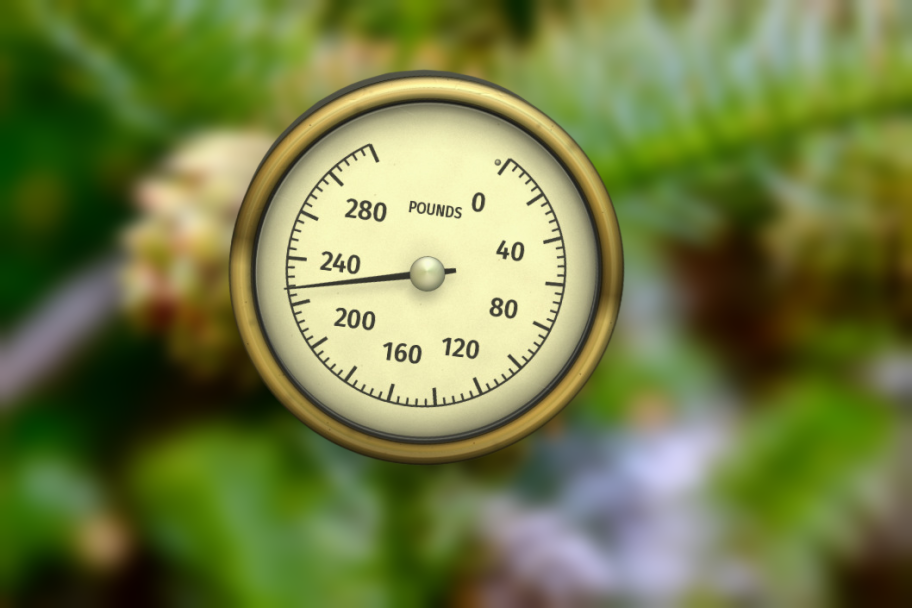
228 lb
